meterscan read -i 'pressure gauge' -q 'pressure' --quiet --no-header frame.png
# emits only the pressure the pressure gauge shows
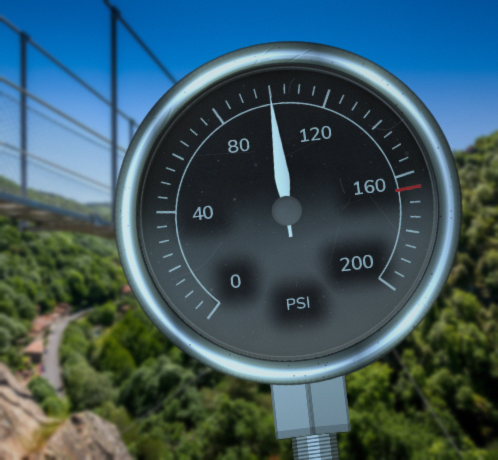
100 psi
